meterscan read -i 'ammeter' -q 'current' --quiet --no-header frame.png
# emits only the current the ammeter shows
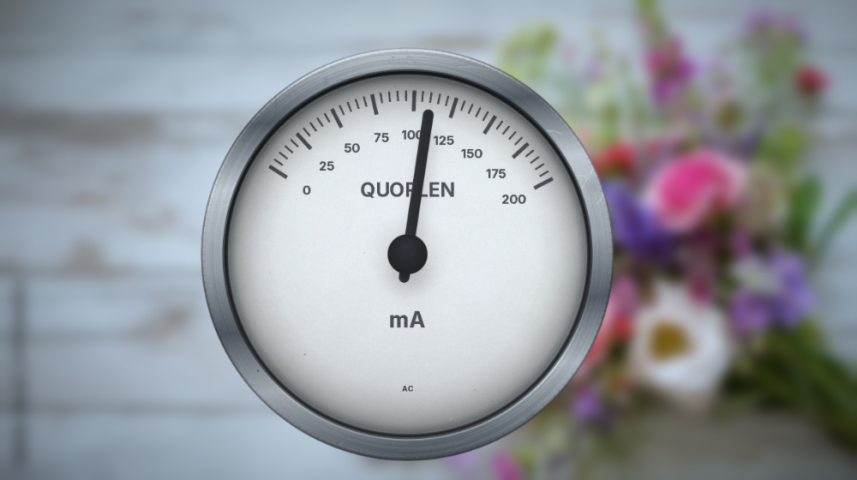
110 mA
